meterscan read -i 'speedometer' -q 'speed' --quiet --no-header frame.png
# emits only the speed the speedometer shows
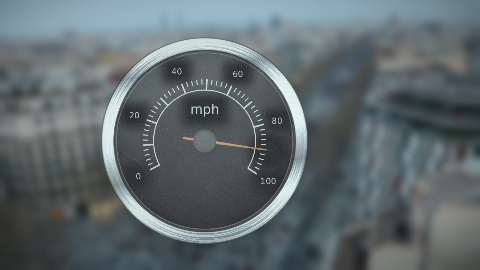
90 mph
